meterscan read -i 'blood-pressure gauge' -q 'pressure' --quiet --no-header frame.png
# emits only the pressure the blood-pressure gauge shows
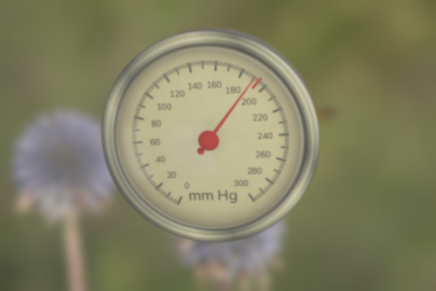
190 mmHg
